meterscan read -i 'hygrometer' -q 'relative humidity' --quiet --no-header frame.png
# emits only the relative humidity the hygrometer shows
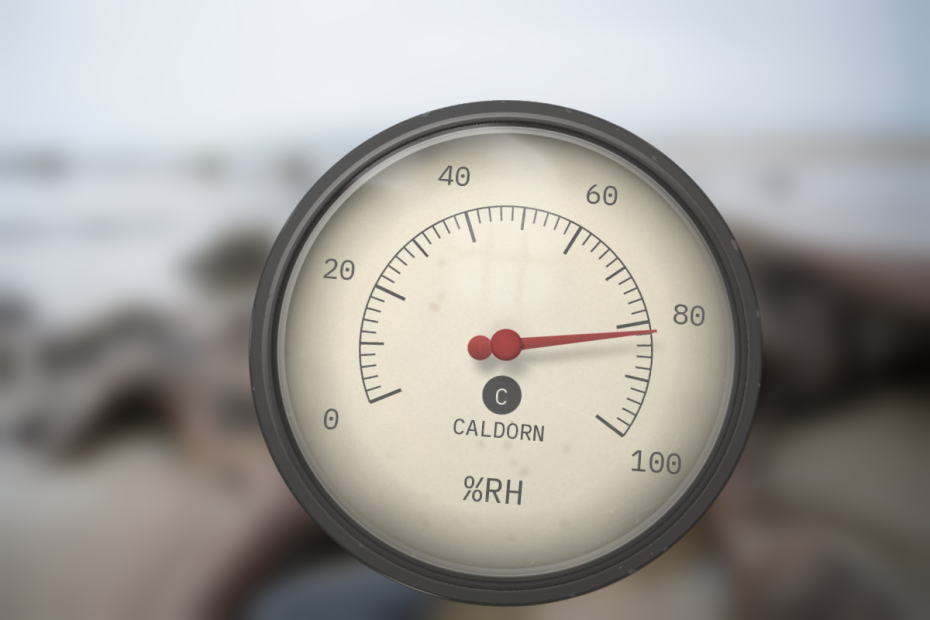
82 %
